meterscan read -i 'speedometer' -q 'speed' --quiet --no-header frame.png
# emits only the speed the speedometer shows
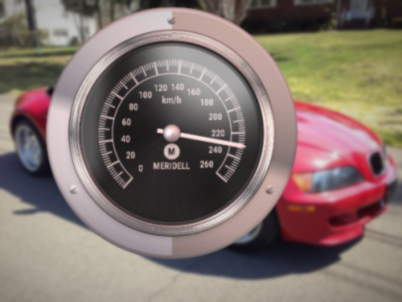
230 km/h
